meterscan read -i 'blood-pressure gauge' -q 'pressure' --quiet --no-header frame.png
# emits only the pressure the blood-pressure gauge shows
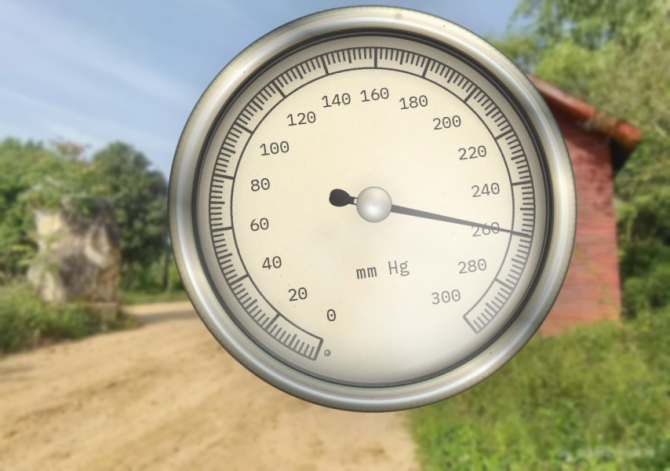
260 mmHg
